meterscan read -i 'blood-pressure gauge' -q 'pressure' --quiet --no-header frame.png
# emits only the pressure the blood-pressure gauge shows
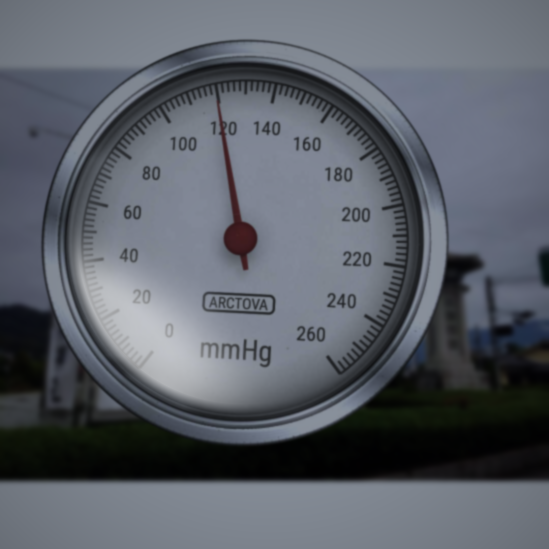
120 mmHg
